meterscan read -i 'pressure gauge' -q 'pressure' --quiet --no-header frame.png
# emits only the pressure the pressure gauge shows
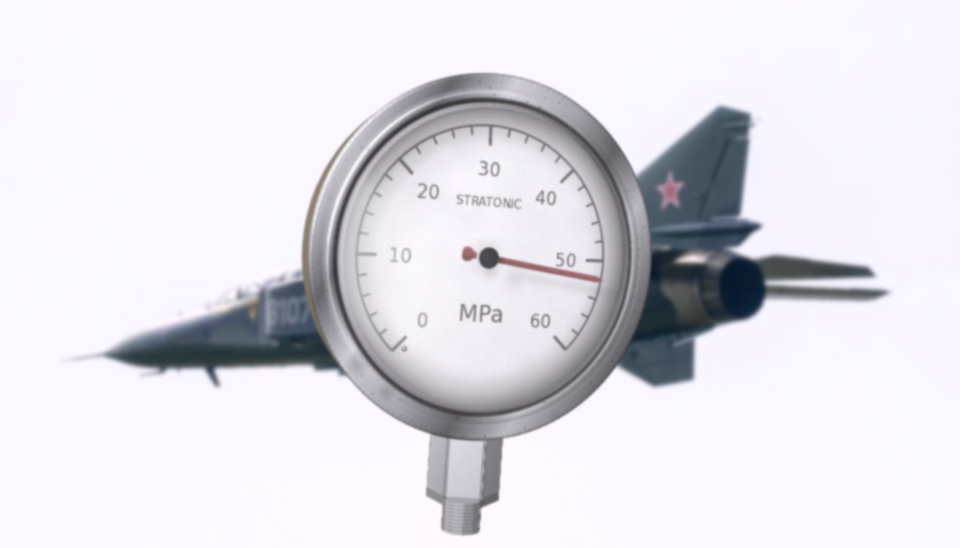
52 MPa
